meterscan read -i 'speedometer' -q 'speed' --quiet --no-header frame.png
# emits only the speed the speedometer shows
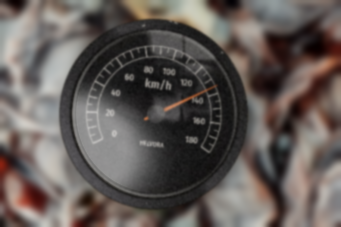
135 km/h
